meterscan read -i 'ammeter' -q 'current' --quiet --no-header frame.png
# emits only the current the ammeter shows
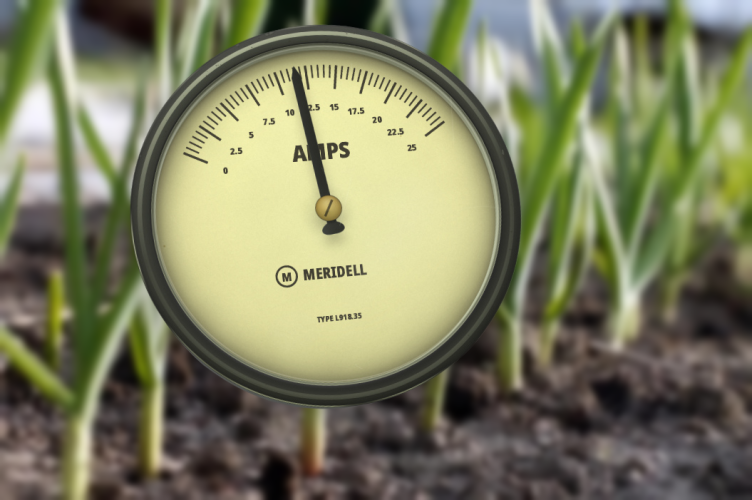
11.5 A
